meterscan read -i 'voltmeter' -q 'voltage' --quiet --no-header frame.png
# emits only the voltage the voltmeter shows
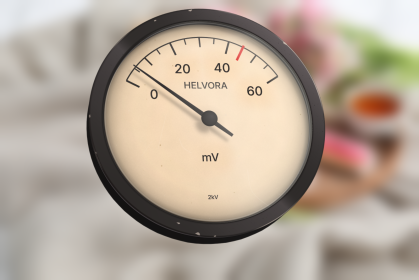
5 mV
